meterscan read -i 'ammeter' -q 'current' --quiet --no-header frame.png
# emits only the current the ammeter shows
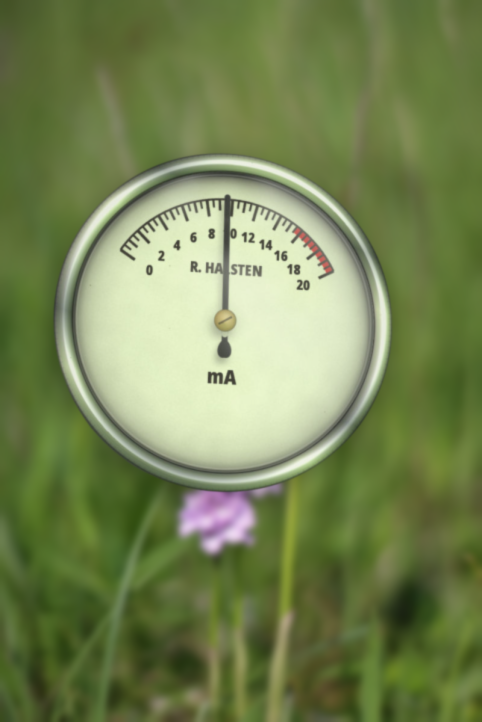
9.5 mA
